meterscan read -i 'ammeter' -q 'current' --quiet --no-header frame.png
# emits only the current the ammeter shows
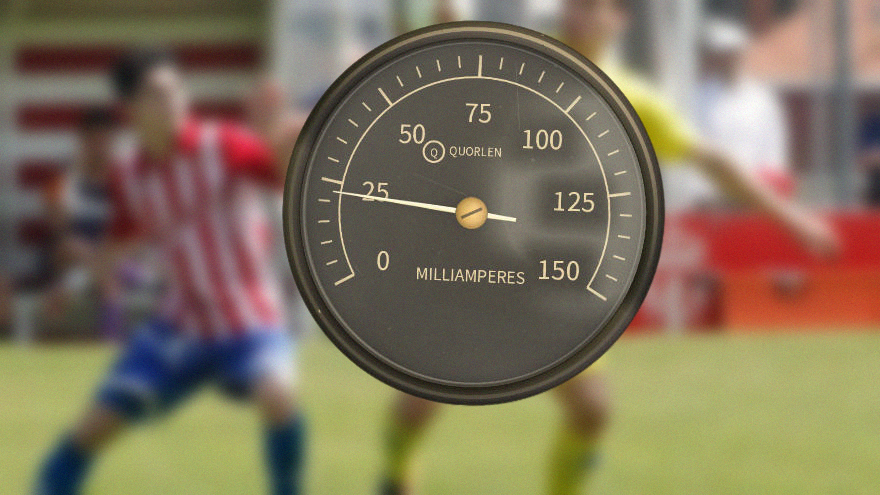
22.5 mA
